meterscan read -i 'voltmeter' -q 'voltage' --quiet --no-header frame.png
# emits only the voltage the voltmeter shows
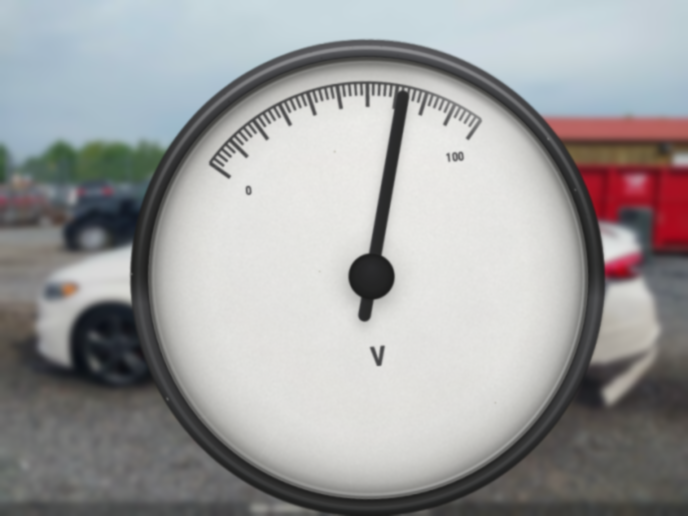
72 V
